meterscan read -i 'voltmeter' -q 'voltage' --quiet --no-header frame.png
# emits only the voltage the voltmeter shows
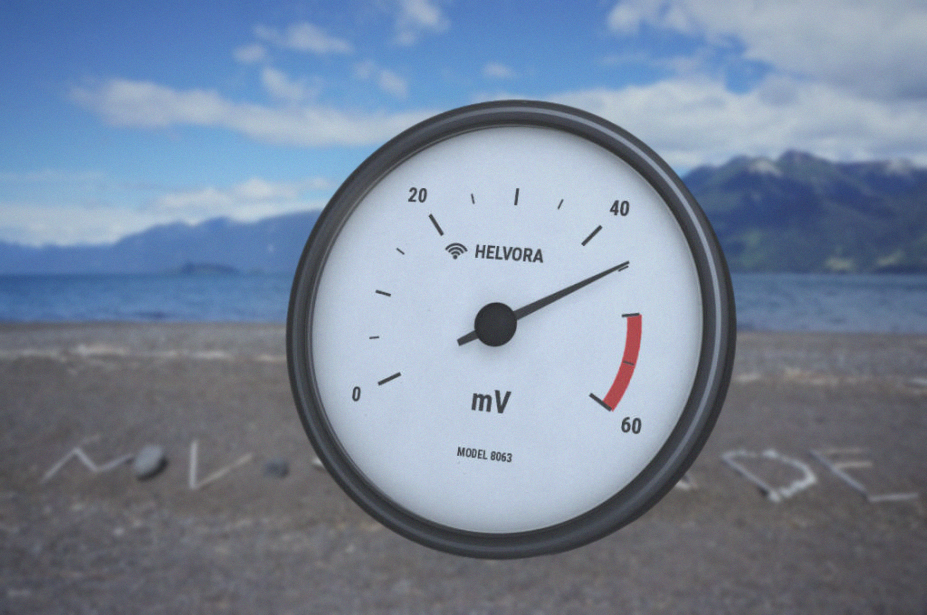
45 mV
